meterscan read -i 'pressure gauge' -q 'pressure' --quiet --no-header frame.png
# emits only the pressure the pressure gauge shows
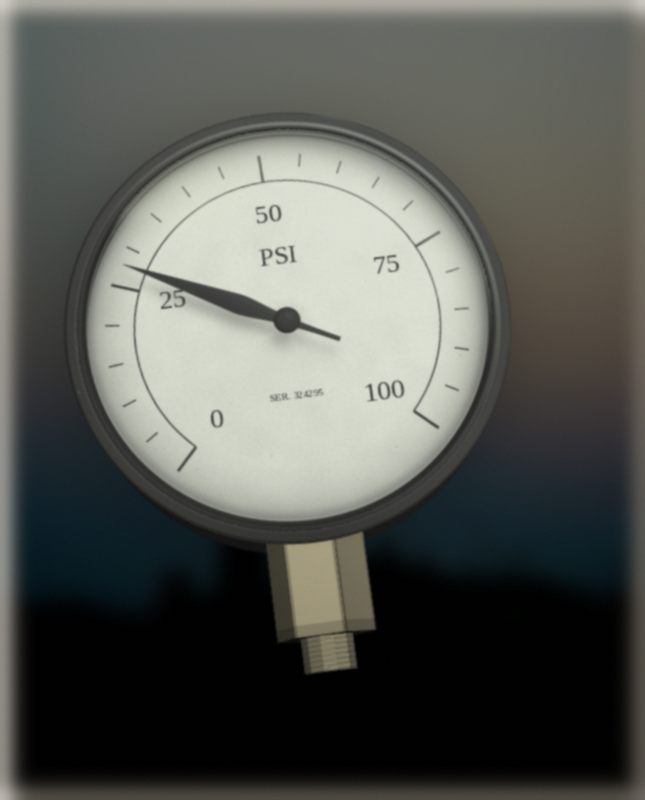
27.5 psi
